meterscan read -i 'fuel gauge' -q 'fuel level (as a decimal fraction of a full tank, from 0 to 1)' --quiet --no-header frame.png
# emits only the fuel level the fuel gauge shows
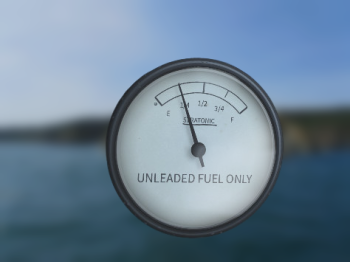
0.25
